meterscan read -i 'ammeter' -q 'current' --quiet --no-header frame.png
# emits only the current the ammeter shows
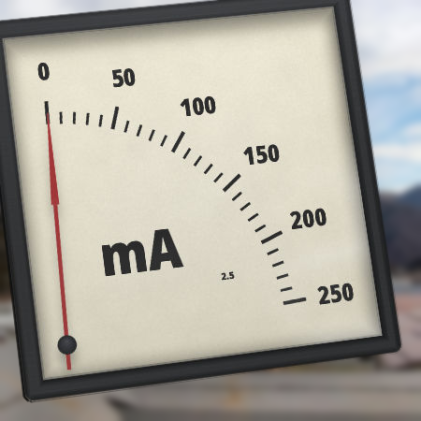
0 mA
